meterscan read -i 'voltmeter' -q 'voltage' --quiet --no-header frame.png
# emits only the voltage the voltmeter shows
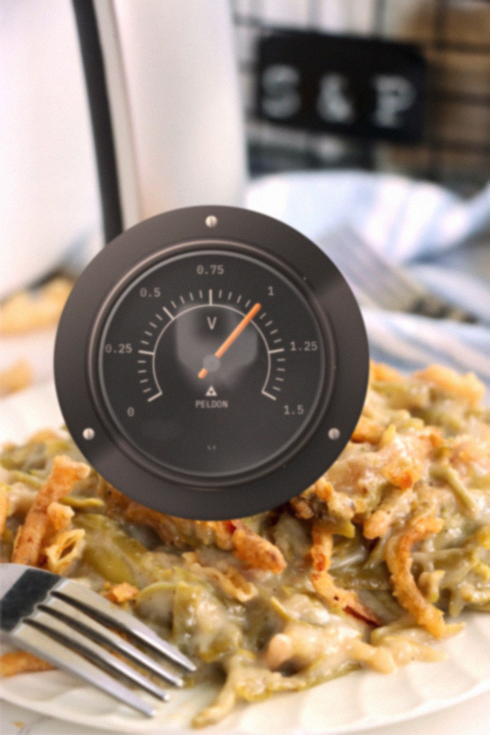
1 V
